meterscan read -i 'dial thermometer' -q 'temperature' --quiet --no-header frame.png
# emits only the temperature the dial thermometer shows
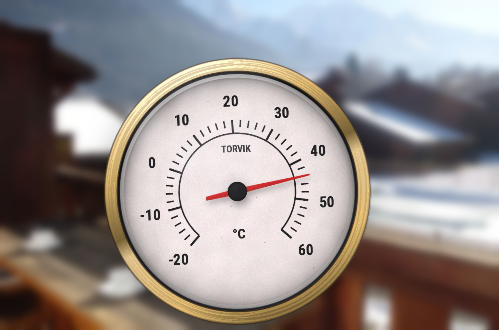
44 °C
